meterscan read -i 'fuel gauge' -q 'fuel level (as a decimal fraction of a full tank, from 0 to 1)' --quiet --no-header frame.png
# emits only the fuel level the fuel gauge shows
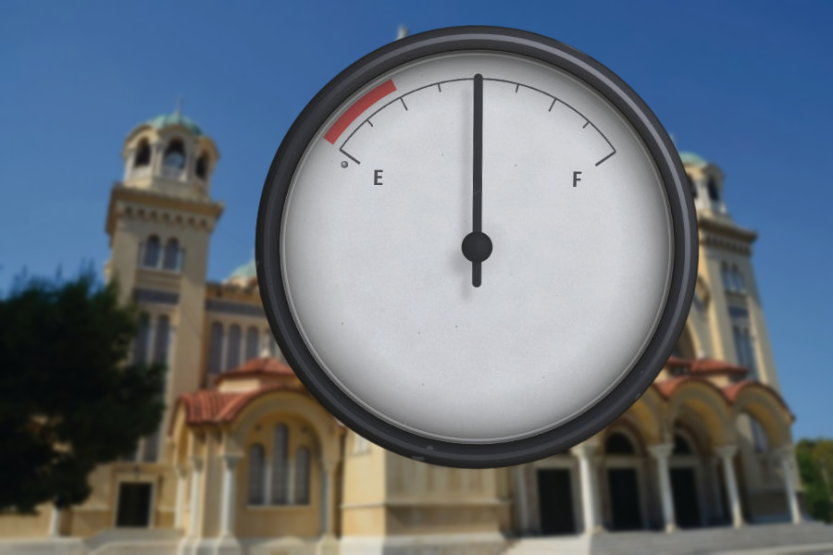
0.5
